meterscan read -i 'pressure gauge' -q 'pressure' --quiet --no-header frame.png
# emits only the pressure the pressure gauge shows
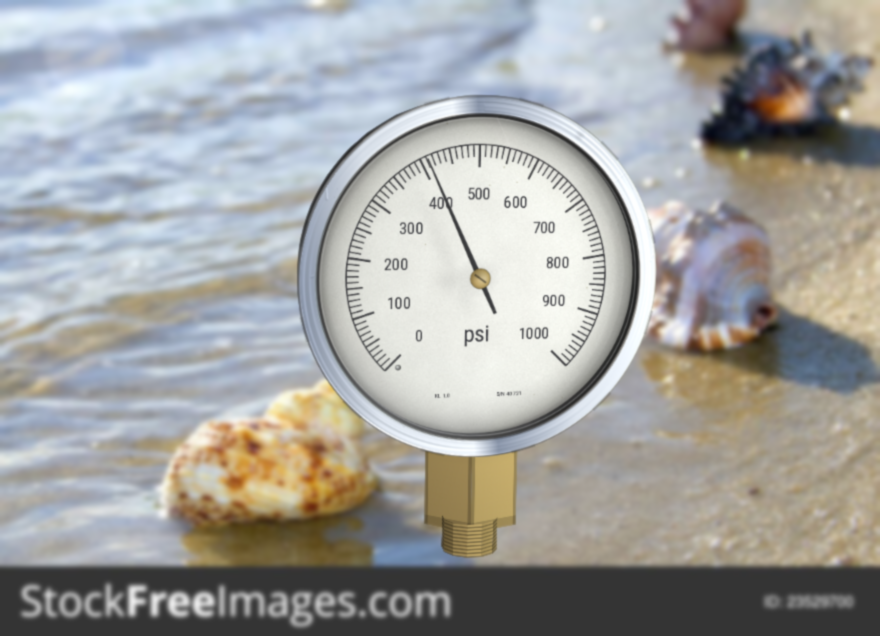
410 psi
